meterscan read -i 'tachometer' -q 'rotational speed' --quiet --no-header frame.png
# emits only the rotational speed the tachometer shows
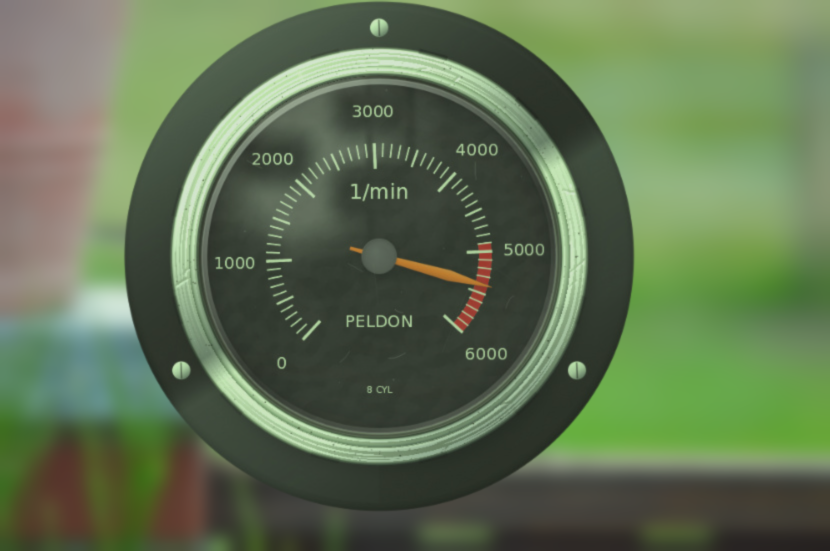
5400 rpm
